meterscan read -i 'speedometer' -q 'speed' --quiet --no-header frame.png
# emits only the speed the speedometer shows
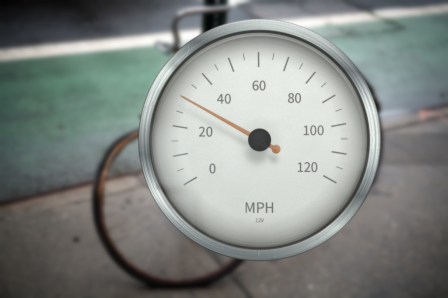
30 mph
